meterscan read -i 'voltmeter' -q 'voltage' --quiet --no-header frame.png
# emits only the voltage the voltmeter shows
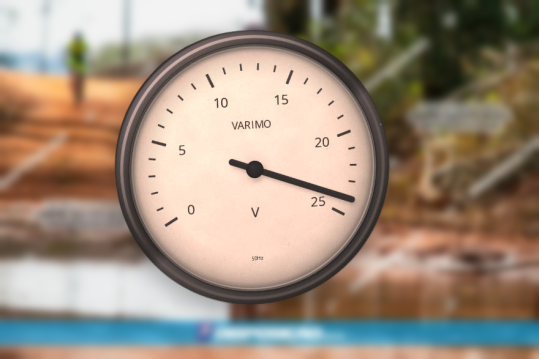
24 V
